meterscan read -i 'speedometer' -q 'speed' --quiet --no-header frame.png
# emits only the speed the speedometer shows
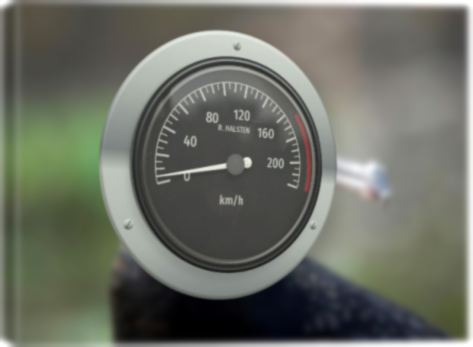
5 km/h
